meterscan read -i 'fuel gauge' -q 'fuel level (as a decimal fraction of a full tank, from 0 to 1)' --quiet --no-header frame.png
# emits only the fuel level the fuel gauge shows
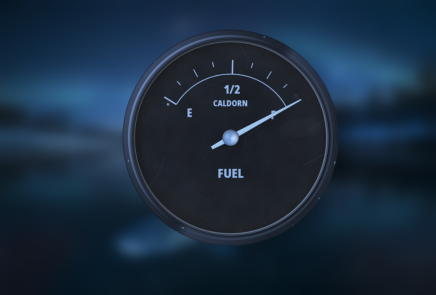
1
